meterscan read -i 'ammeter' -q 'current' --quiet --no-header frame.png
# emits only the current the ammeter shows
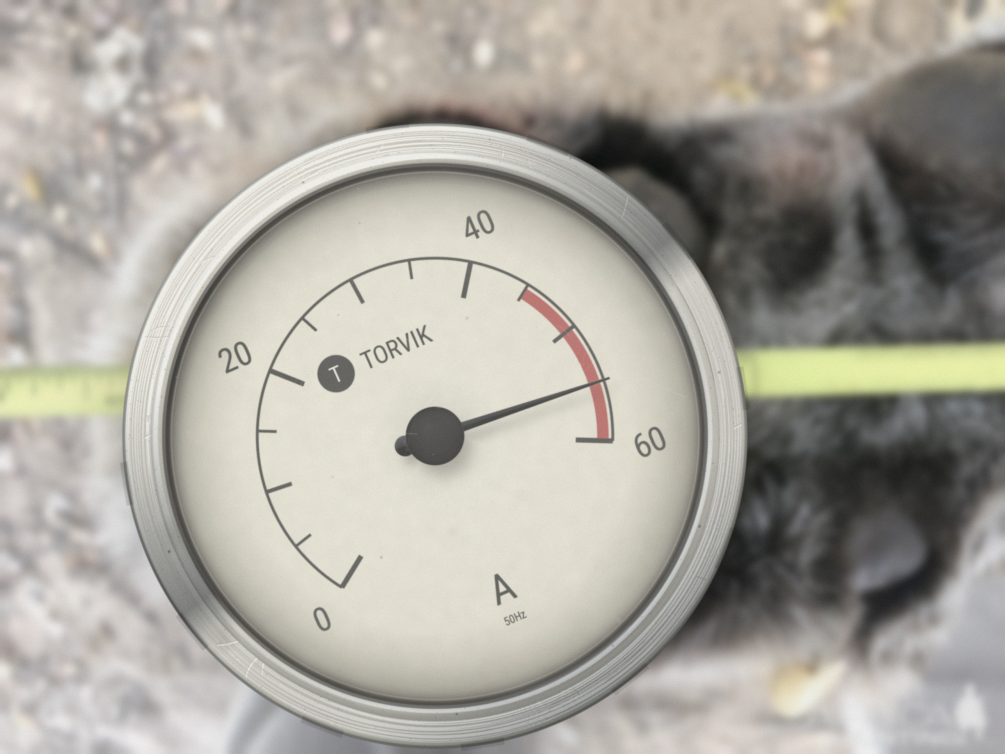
55 A
